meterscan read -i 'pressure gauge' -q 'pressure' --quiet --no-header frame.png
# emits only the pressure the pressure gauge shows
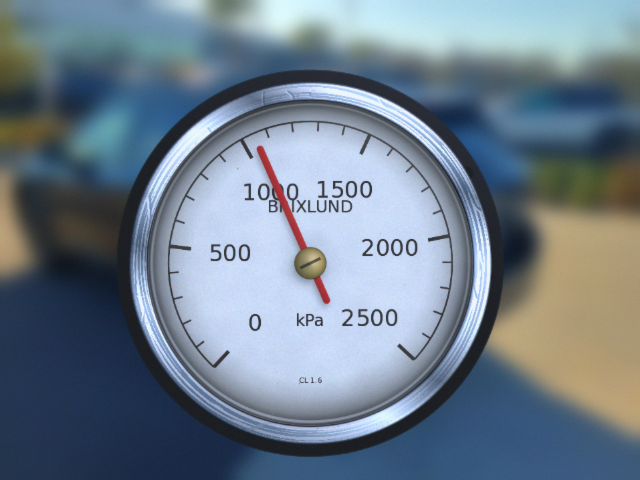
1050 kPa
